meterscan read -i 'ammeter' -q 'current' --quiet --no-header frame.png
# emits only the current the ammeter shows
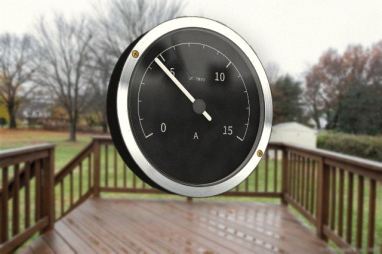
4.5 A
